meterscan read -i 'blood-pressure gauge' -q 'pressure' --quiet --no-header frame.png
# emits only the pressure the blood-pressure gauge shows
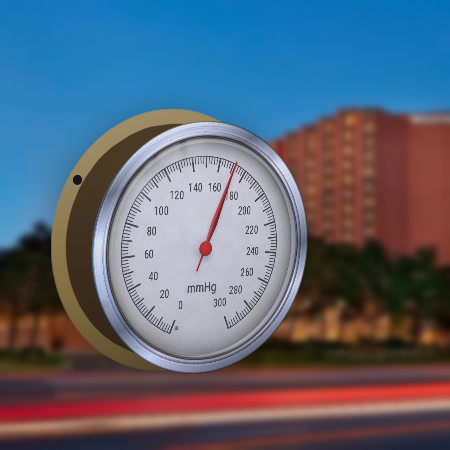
170 mmHg
